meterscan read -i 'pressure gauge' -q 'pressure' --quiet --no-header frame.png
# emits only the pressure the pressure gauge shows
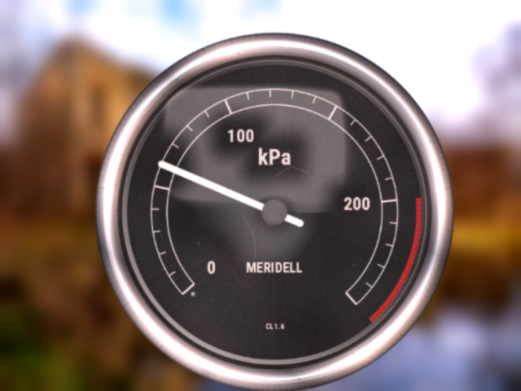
60 kPa
